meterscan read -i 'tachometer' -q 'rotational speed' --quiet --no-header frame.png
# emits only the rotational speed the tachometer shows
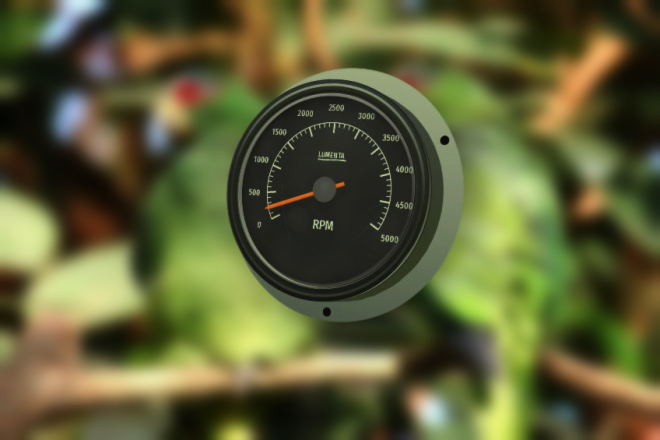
200 rpm
